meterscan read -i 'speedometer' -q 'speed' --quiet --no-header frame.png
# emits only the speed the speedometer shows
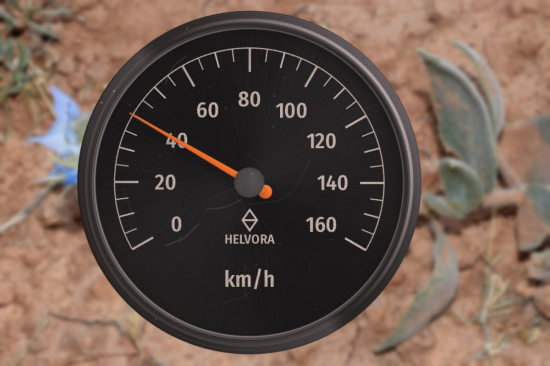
40 km/h
